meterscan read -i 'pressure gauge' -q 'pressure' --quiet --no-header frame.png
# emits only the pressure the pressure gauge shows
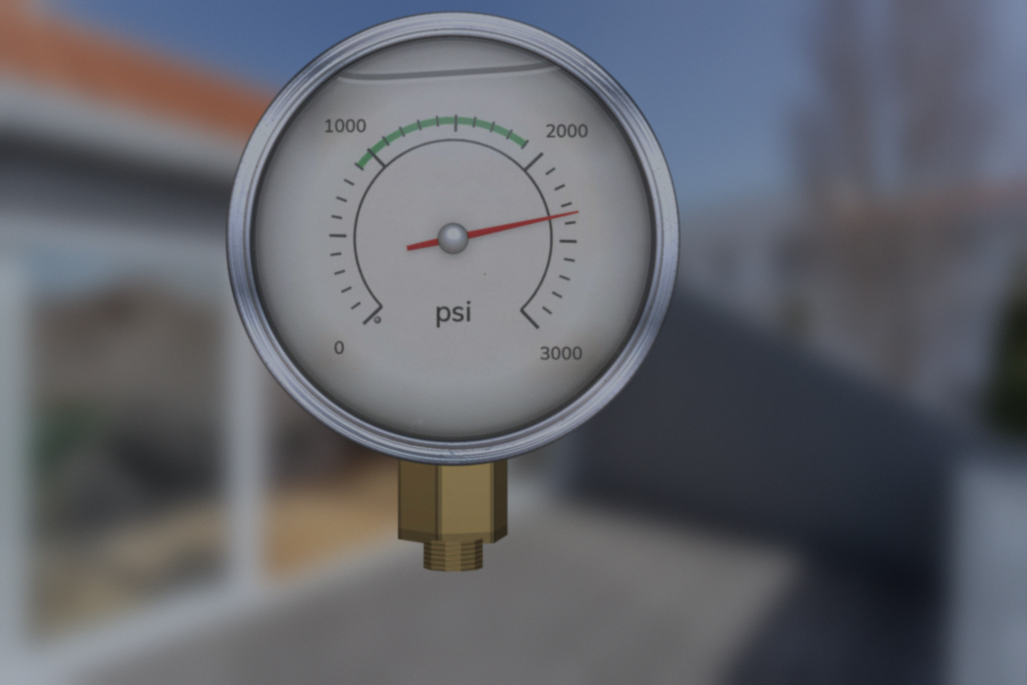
2350 psi
